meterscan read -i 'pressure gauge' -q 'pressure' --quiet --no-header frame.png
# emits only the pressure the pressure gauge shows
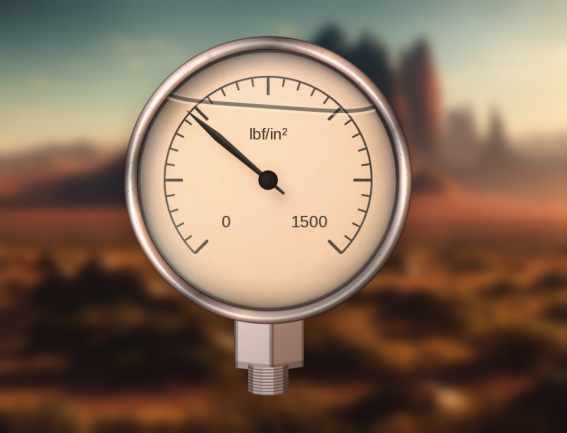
475 psi
